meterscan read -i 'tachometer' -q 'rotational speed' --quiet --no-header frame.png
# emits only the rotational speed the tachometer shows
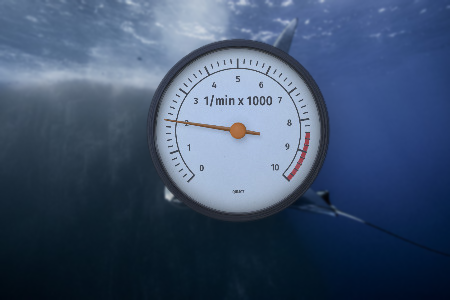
2000 rpm
